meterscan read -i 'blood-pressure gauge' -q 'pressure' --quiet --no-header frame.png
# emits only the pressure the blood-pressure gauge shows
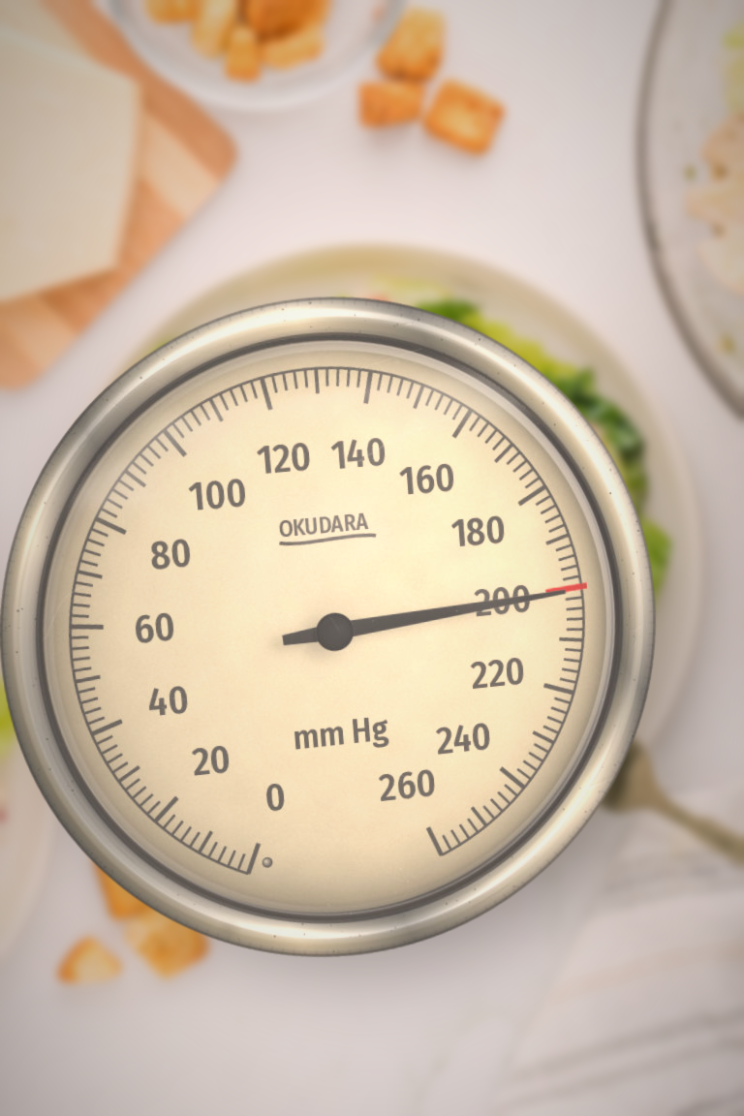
200 mmHg
